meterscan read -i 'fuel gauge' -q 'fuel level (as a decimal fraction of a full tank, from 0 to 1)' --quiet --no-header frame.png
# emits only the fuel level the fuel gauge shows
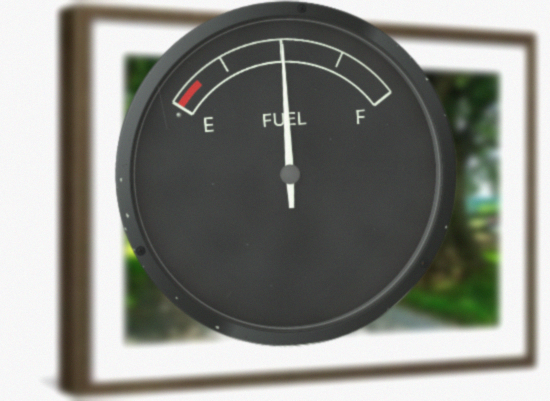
0.5
